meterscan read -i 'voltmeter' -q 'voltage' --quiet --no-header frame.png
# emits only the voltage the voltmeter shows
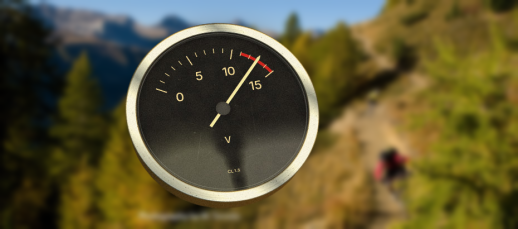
13 V
